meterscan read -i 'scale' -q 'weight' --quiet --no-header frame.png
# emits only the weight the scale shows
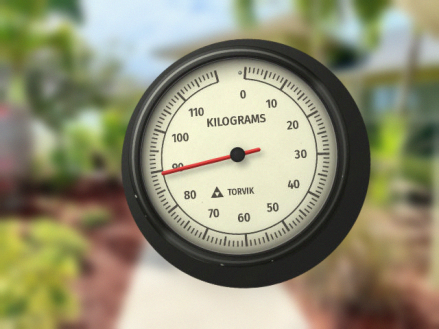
89 kg
